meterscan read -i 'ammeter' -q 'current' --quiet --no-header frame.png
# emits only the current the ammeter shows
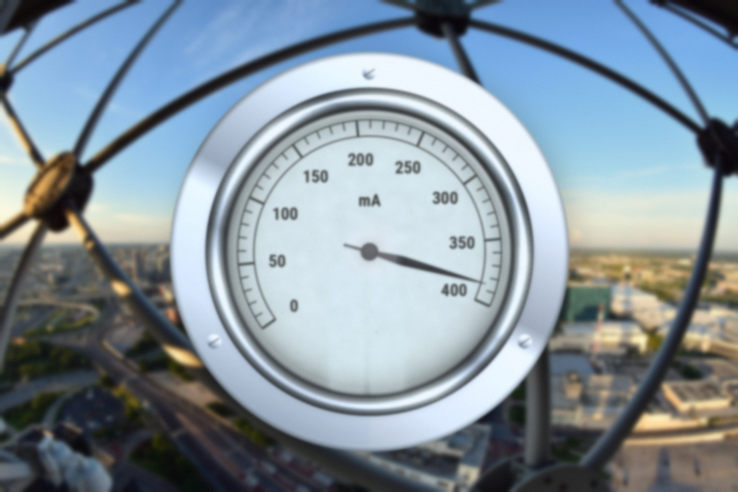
385 mA
